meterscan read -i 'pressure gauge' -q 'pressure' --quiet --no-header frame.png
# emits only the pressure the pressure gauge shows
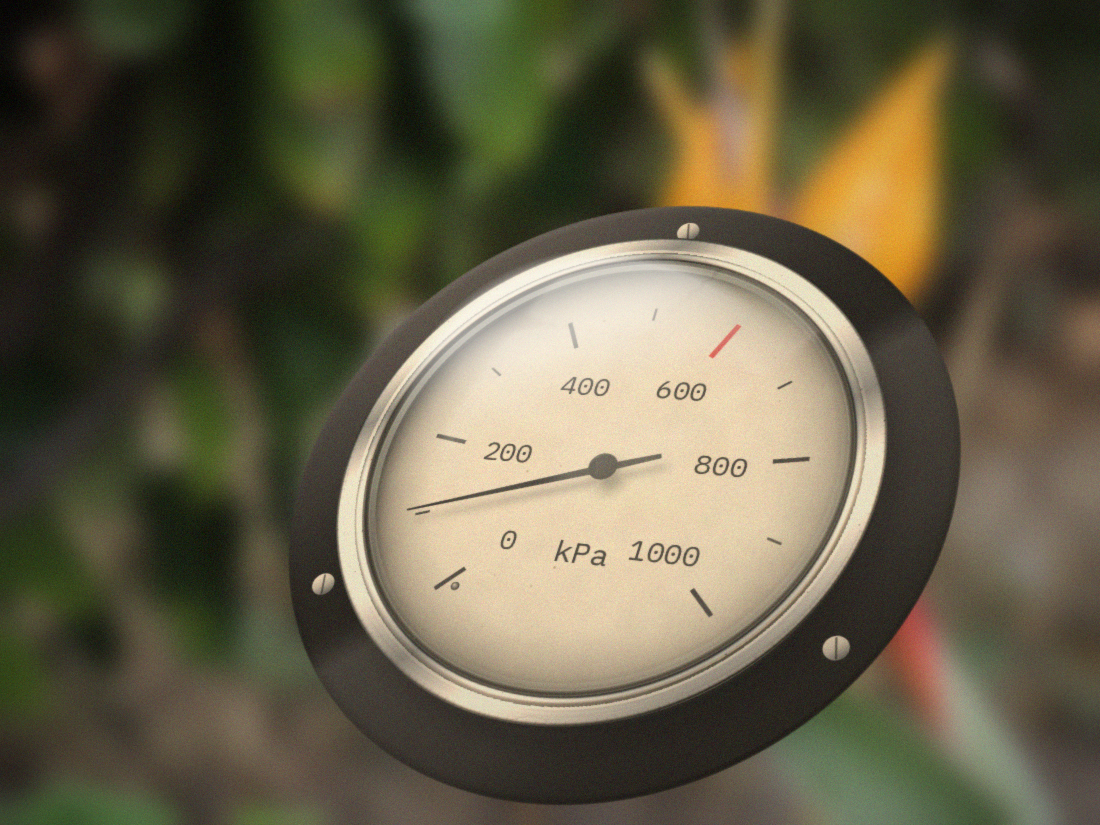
100 kPa
